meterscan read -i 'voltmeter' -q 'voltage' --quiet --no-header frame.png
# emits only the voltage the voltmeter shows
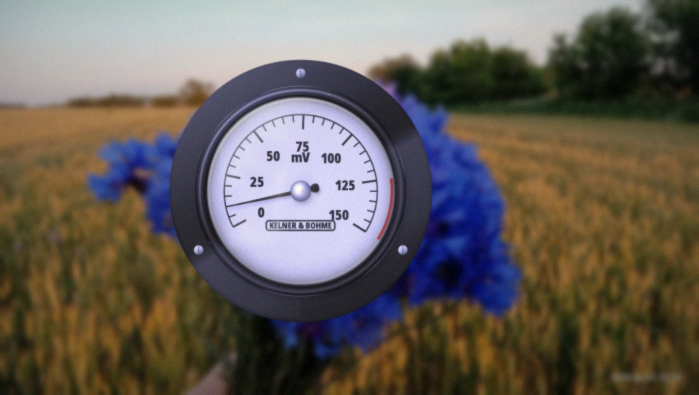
10 mV
